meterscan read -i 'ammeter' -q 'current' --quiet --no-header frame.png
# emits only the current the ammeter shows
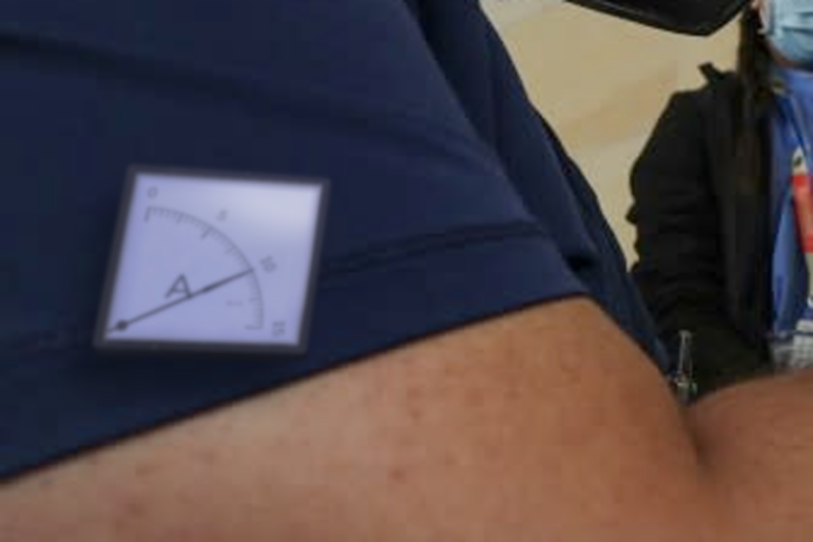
10 A
